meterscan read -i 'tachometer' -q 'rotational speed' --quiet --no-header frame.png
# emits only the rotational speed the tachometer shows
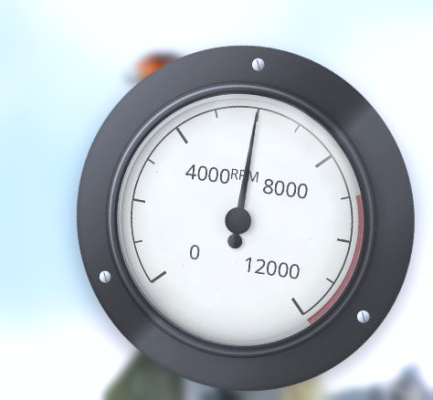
6000 rpm
